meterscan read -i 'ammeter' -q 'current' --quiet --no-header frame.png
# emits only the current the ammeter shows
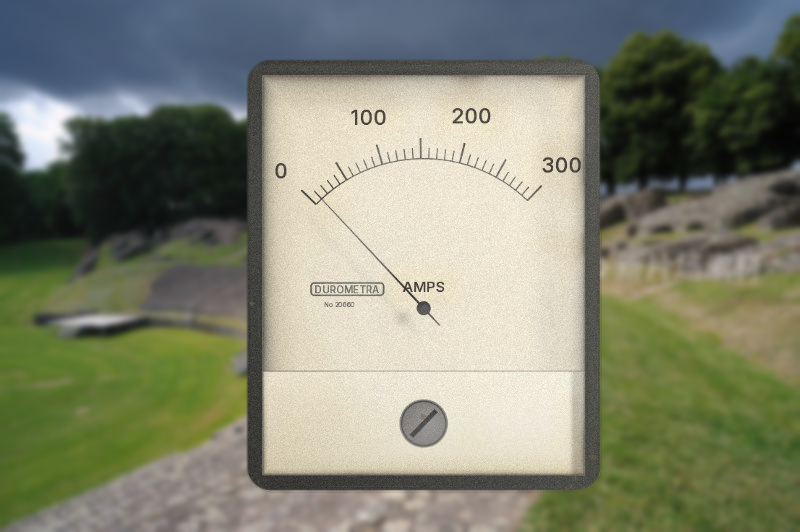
10 A
